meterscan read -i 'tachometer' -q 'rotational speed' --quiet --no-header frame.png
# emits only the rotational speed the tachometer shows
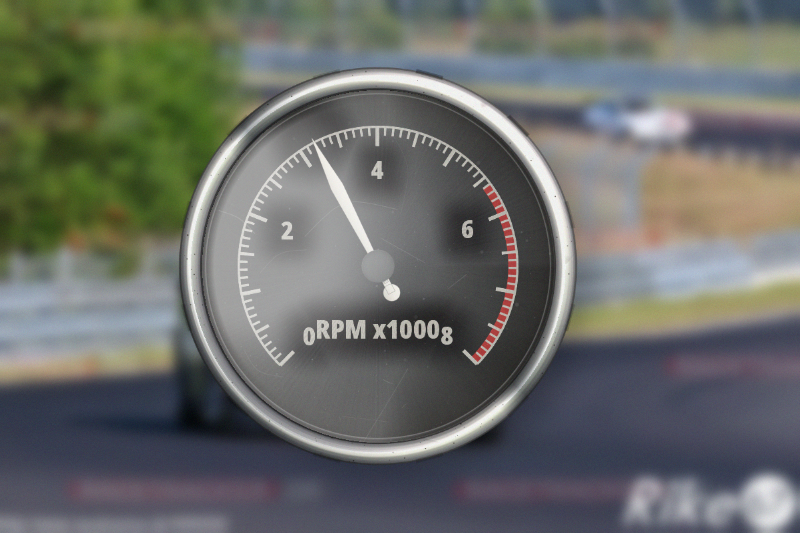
3200 rpm
